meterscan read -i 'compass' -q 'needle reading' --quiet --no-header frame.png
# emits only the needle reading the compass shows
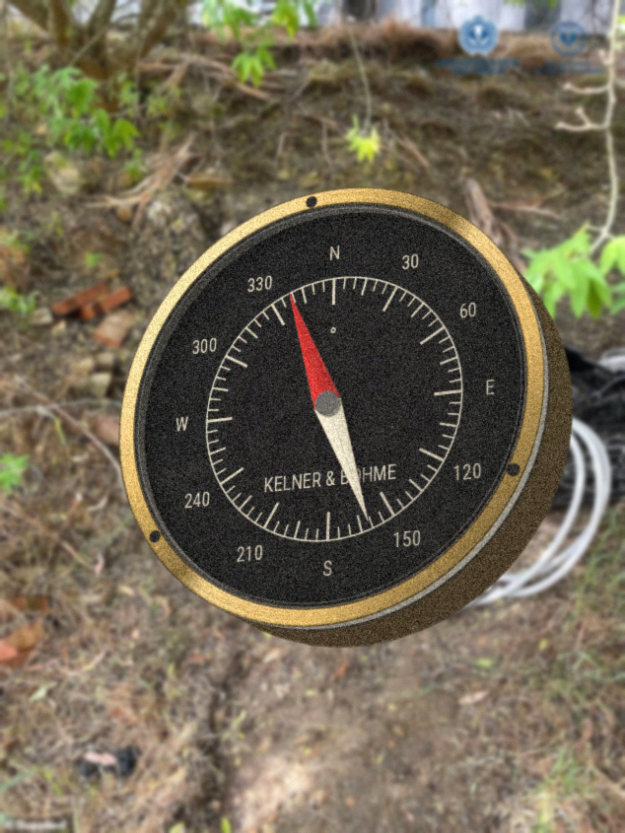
340 °
